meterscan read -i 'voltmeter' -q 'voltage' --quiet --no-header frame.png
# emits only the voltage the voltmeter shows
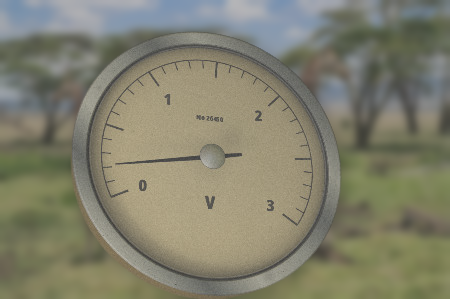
0.2 V
